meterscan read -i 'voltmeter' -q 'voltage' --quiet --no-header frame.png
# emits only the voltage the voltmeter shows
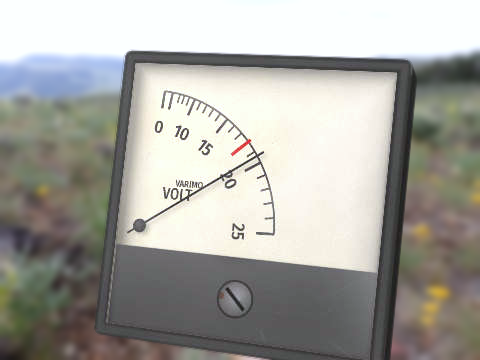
19.5 V
